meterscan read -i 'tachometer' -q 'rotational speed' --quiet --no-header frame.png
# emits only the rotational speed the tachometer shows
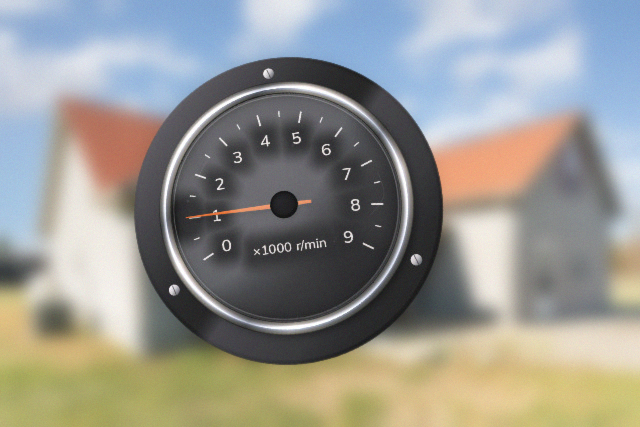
1000 rpm
